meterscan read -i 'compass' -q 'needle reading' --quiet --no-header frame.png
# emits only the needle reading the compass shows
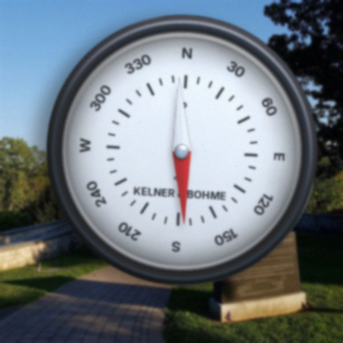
175 °
